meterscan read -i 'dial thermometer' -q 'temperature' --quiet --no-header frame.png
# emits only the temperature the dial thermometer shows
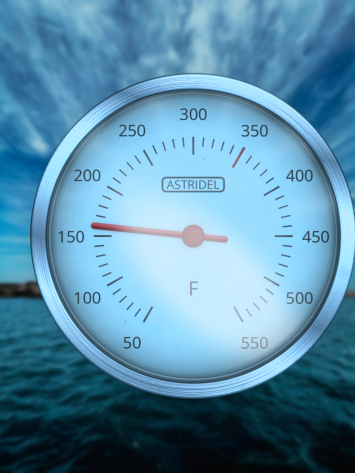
160 °F
